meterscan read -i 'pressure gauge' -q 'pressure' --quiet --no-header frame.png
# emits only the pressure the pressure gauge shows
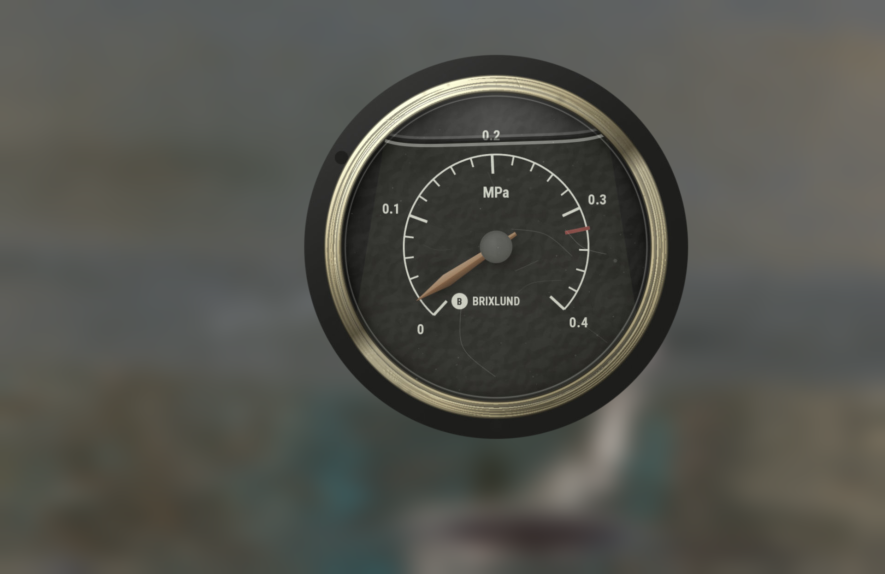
0.02 MPa
